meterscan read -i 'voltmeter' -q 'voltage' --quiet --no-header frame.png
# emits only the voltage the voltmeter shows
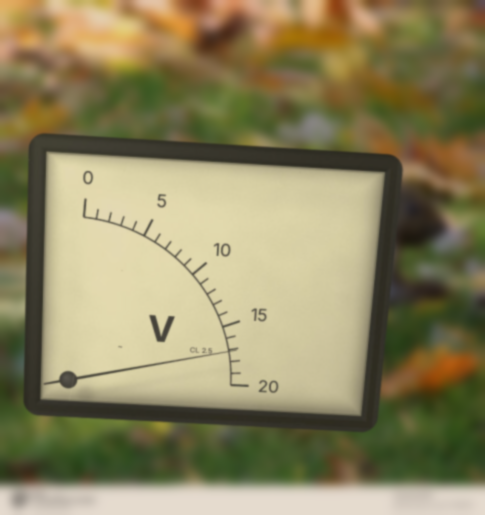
17 V
